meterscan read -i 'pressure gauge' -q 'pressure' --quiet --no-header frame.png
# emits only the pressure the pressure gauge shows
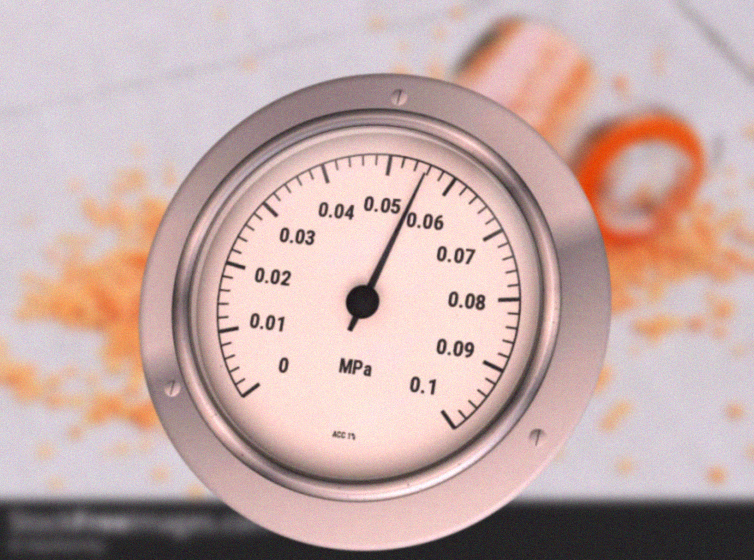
0.056 MPa
